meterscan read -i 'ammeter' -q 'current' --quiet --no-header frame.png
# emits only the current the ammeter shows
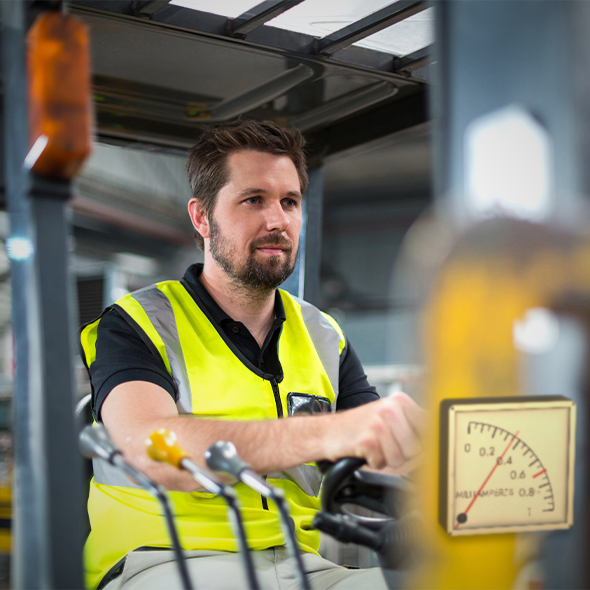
0.35 mA
